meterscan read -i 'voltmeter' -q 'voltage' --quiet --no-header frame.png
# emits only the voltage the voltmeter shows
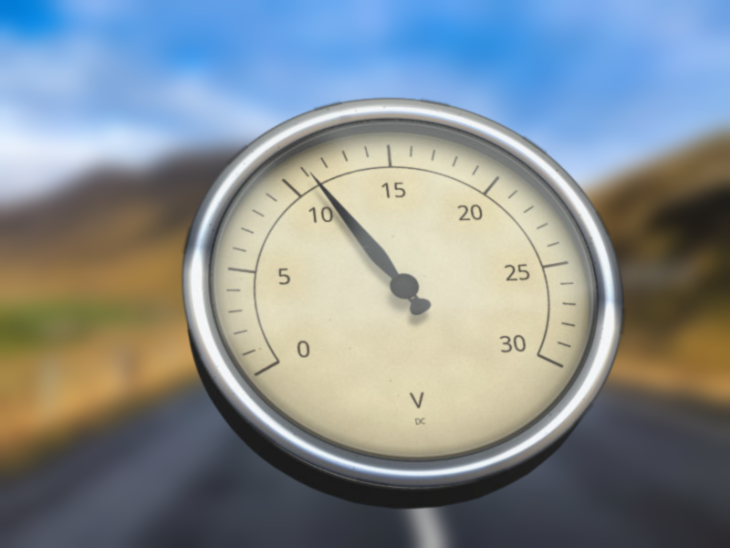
11 V
